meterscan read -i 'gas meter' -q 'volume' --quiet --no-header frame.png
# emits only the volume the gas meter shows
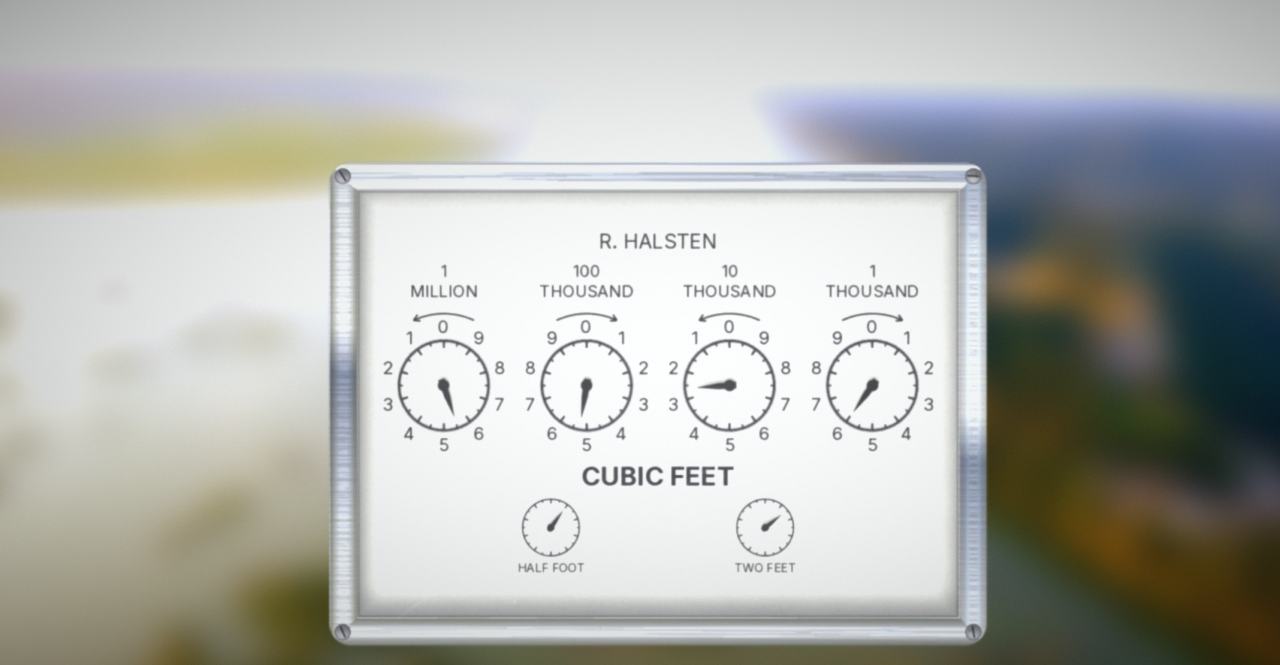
552600 ft³
